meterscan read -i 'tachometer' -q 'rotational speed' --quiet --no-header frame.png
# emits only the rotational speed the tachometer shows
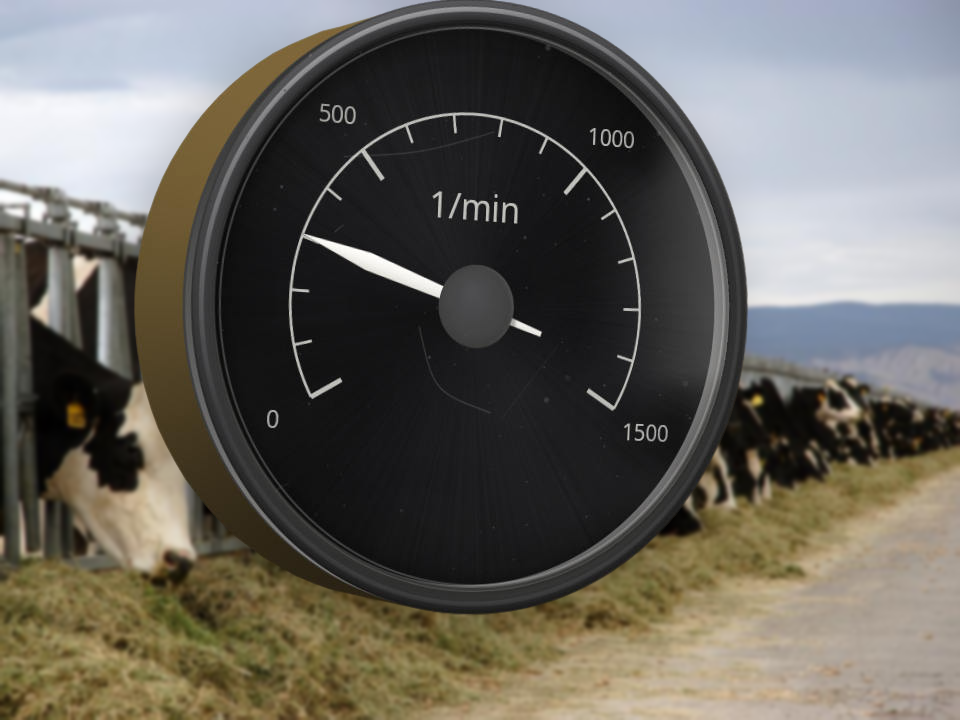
300 rpm
